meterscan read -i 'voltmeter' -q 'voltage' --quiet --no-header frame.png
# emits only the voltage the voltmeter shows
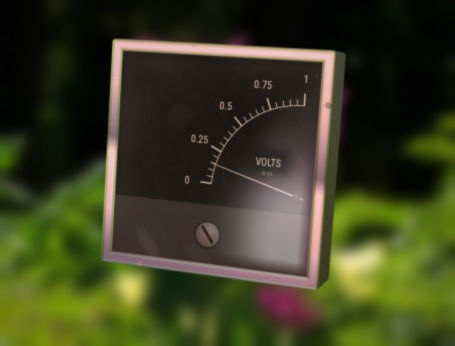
0.15 V
